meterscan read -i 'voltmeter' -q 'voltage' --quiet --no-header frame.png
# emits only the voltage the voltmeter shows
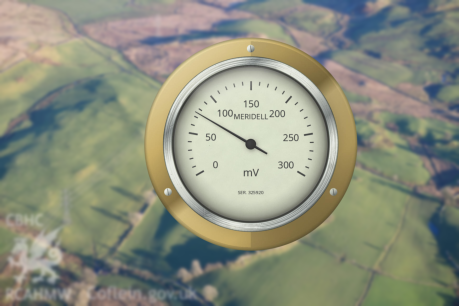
75 mV
